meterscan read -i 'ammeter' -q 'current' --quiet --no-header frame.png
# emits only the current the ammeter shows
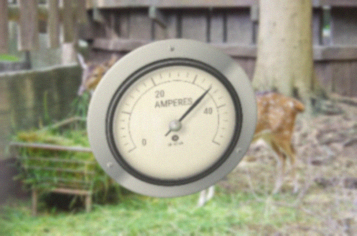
34 A
